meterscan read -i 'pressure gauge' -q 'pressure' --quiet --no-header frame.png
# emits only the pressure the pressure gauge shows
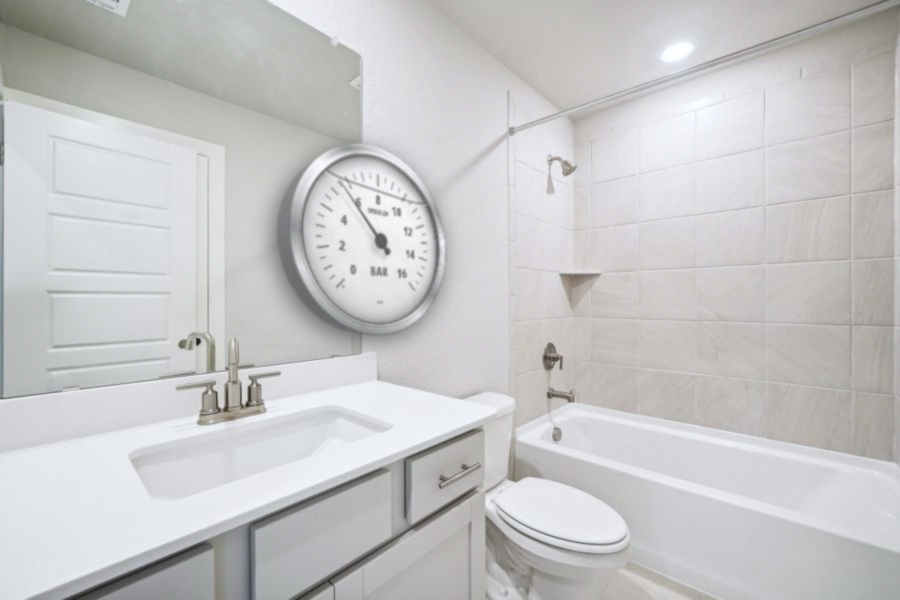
5.5 bar
